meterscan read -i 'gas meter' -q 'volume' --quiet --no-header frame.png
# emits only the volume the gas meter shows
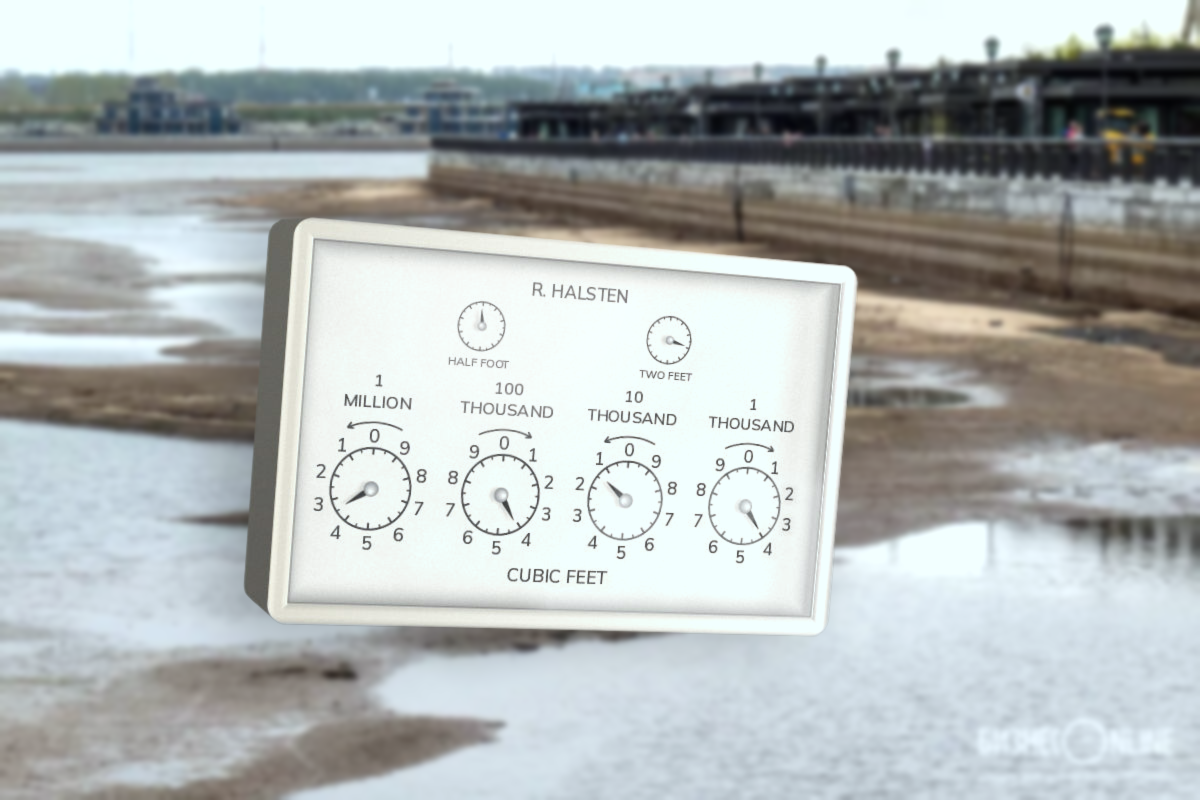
341400 ft³
